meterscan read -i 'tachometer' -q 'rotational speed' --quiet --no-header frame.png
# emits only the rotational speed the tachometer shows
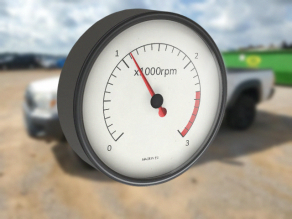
1100 rpm
